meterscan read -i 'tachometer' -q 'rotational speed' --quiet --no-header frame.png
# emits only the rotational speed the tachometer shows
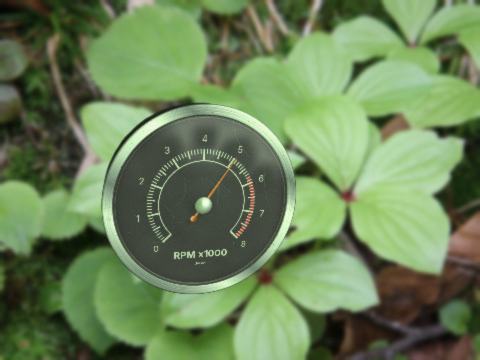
5000 rpm
